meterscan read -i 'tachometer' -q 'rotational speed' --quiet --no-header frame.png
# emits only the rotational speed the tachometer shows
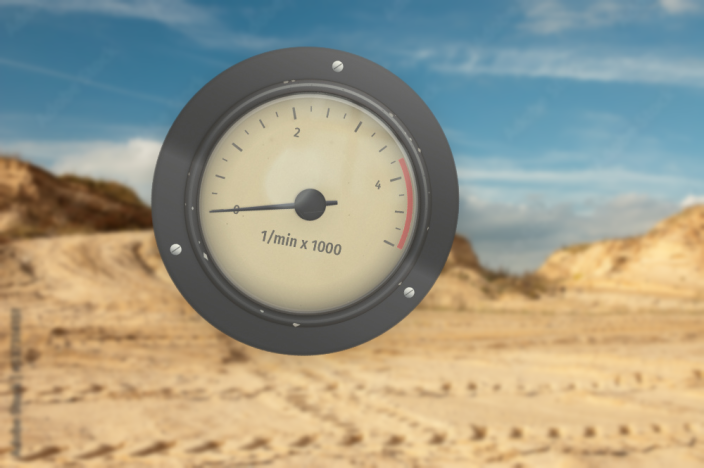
0 rpm
